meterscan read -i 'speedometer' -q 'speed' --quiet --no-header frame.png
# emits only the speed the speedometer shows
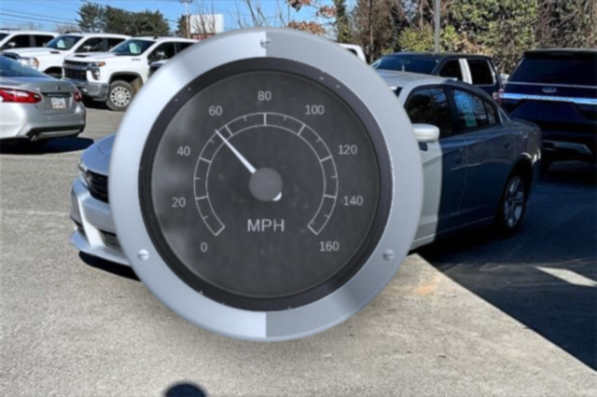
55 mph
